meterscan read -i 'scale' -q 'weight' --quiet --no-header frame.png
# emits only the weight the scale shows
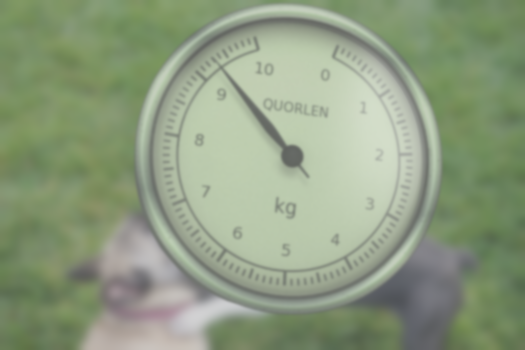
9.3 kg
